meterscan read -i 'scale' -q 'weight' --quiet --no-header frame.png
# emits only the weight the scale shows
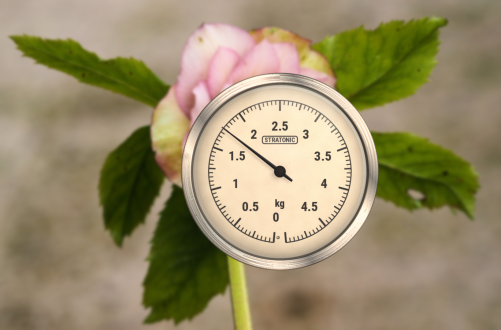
1.75 kg
